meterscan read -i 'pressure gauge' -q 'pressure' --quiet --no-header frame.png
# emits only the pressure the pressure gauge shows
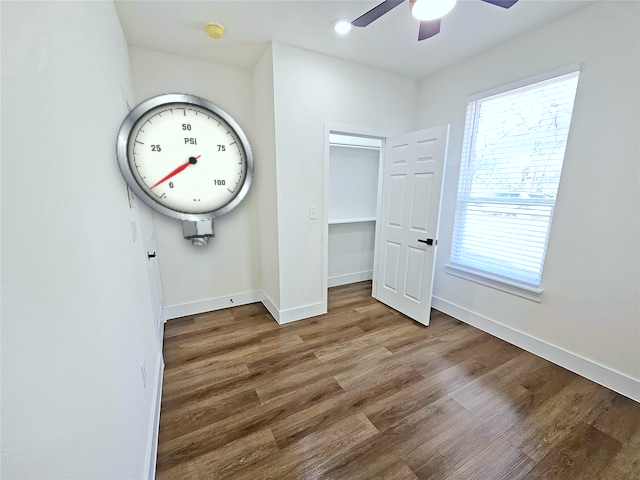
5 psi
